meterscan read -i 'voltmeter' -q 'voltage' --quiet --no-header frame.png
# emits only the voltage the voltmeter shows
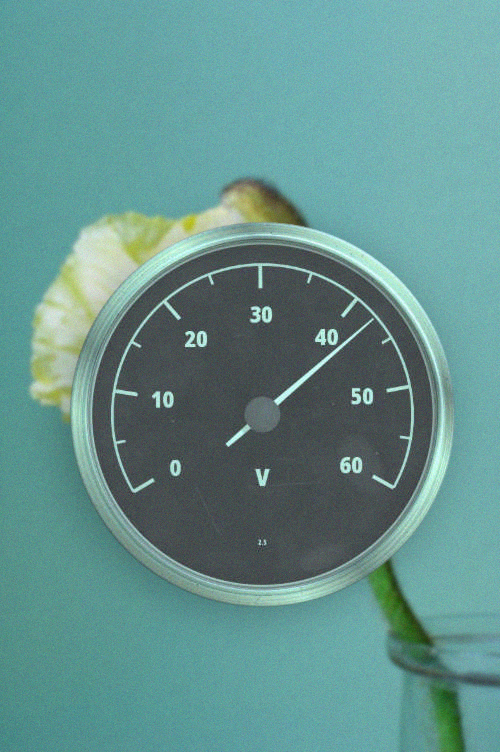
42.5 V
